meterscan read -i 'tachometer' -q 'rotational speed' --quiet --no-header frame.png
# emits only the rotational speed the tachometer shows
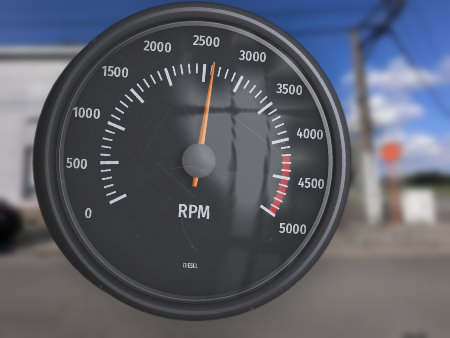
2600 rpm
